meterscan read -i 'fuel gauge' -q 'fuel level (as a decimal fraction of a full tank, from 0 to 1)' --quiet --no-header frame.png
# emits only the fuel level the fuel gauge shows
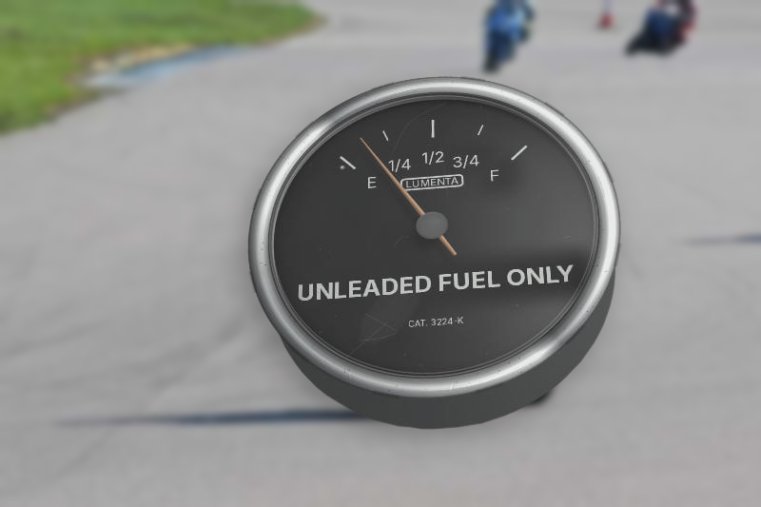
0.125
